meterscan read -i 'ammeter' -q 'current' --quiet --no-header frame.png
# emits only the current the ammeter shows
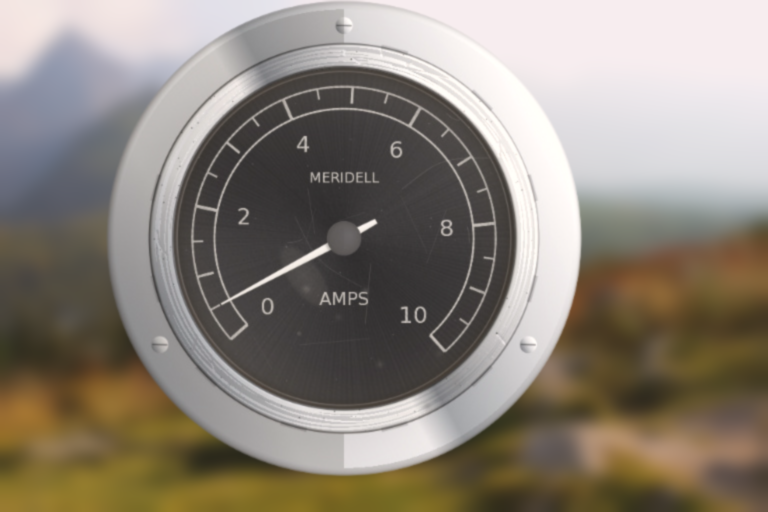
0.5 A
